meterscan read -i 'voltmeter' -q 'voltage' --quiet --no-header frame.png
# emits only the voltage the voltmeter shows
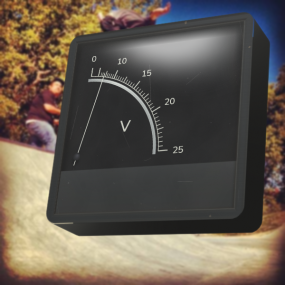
7.5 V
